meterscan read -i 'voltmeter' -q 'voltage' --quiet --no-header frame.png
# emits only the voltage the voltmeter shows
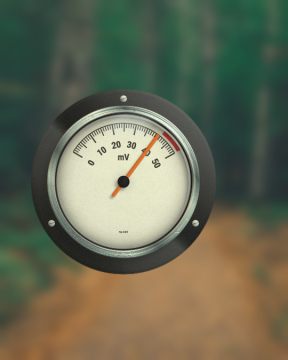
40 mV
